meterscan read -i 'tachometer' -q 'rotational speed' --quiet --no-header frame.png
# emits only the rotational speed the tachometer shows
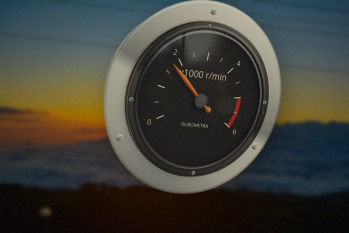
1750 rpm
